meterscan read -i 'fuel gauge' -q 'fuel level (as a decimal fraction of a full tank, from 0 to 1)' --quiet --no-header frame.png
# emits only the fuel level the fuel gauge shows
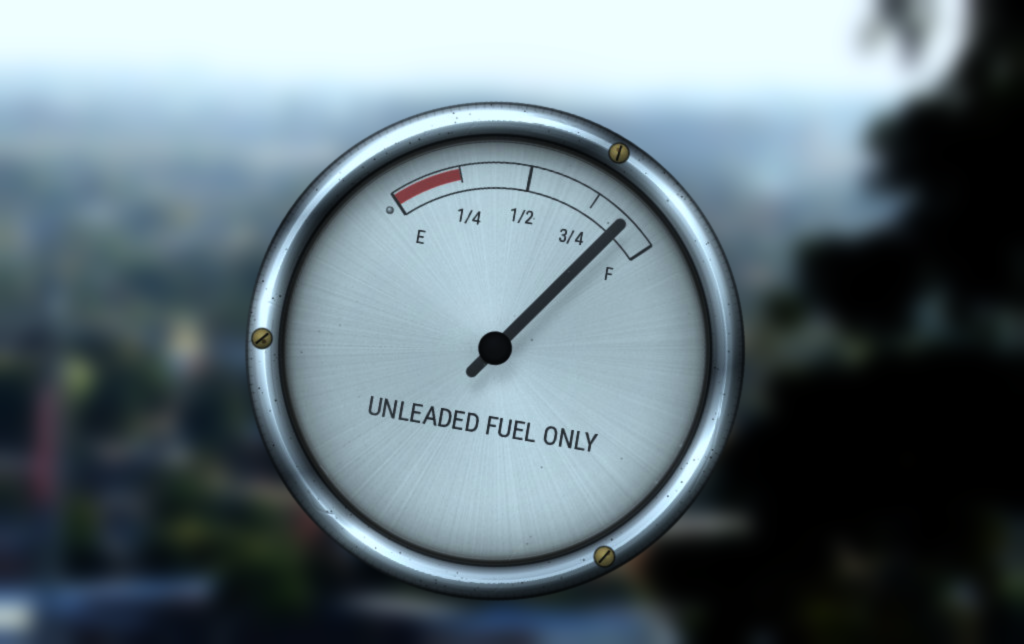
0.875
